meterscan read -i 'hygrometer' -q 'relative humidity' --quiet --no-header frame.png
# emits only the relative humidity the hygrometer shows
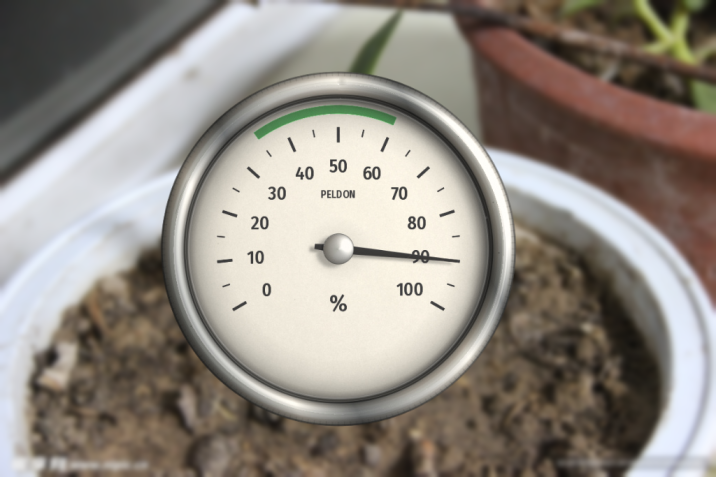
90 %
